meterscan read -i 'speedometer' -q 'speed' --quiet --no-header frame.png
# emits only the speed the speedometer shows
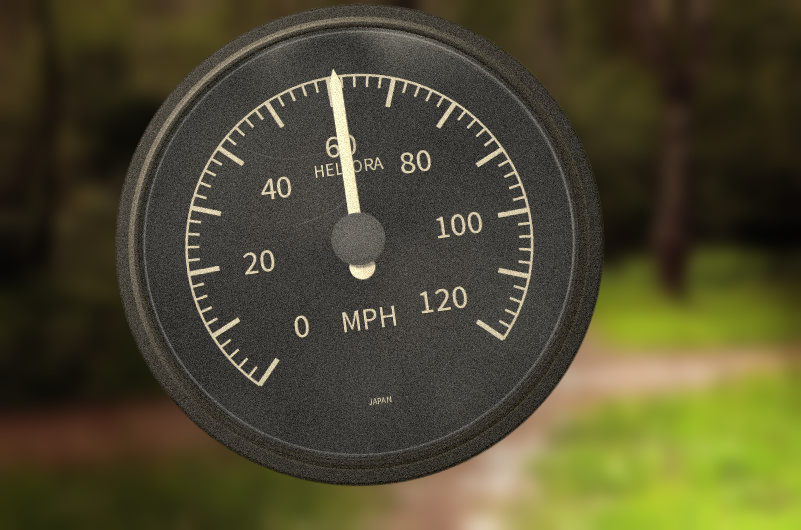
61 mph
